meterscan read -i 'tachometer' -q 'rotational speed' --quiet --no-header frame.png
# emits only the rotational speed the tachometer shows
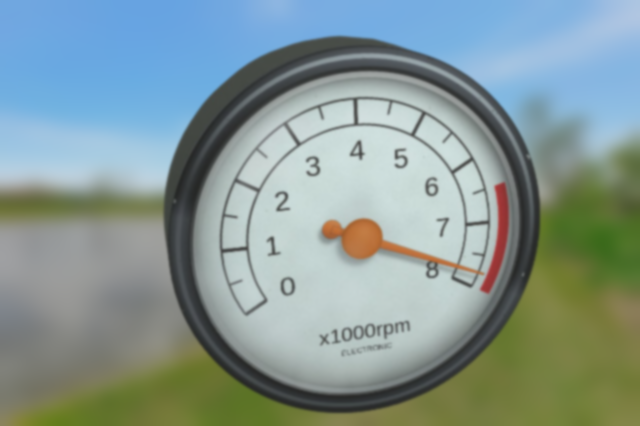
7750 rpm
